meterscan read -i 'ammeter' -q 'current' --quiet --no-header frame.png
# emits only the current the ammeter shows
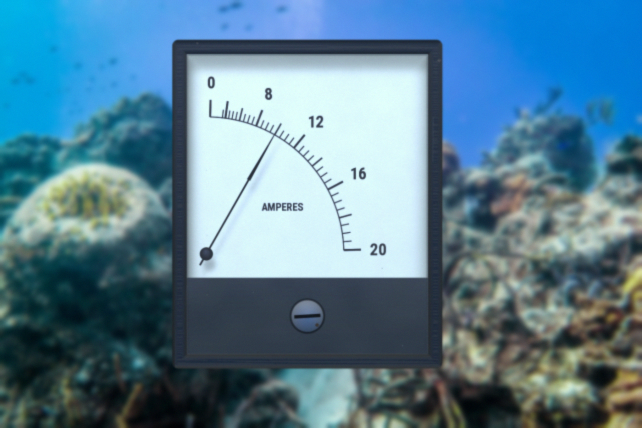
10 A
